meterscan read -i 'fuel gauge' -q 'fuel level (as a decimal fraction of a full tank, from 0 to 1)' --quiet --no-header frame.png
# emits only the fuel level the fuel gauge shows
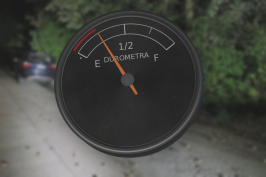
0.25
